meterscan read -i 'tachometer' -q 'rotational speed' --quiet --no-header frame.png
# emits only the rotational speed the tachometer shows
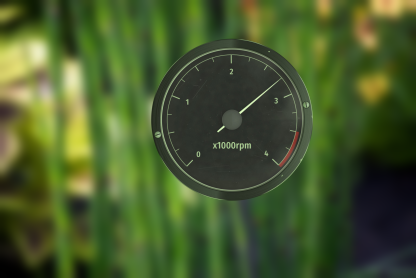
2750 rpm
